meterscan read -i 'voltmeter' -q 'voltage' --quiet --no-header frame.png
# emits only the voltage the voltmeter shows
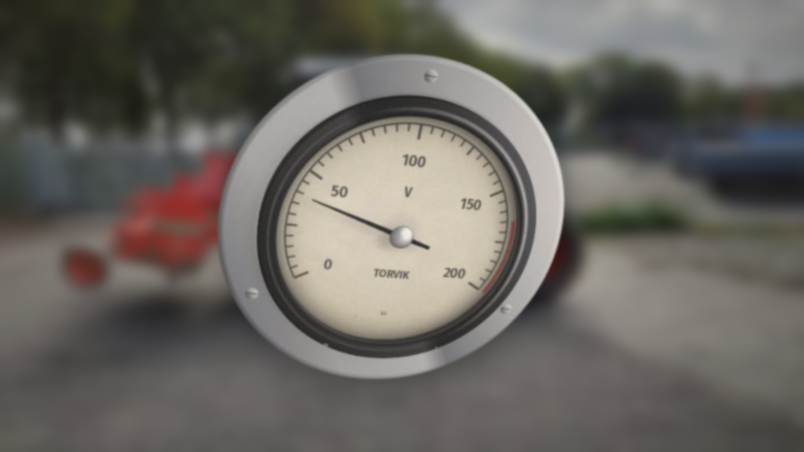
40 V
